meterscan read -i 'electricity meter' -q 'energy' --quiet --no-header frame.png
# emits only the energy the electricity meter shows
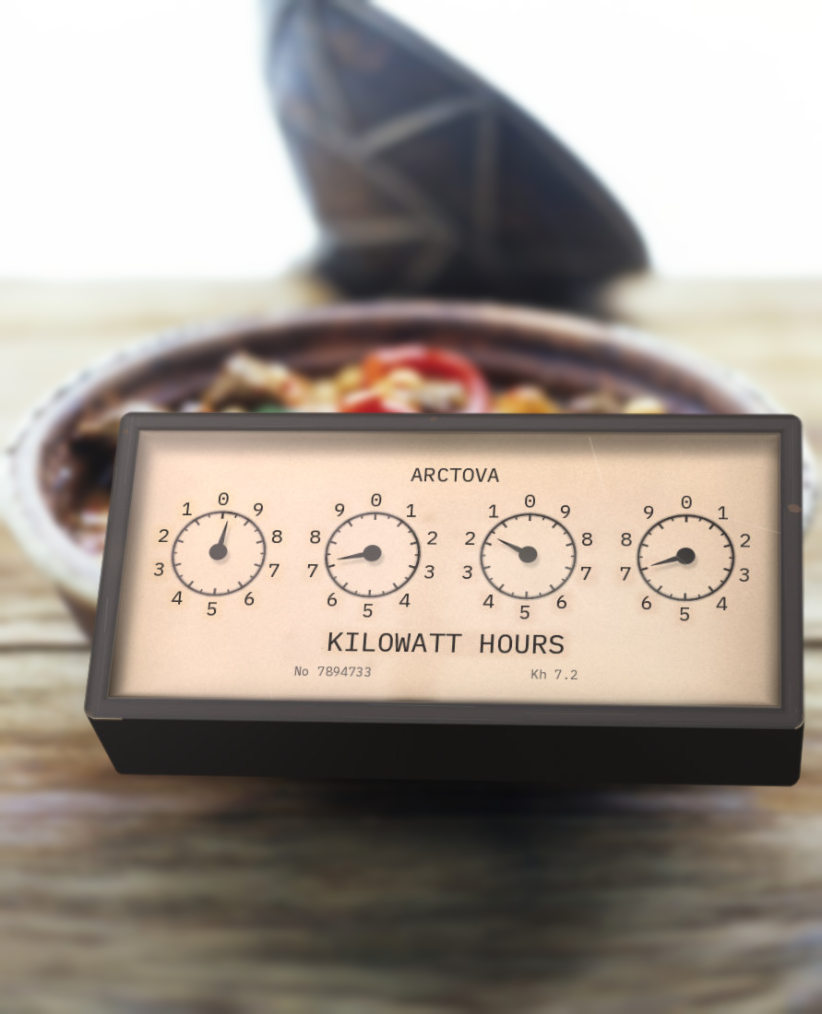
9717 kWh
